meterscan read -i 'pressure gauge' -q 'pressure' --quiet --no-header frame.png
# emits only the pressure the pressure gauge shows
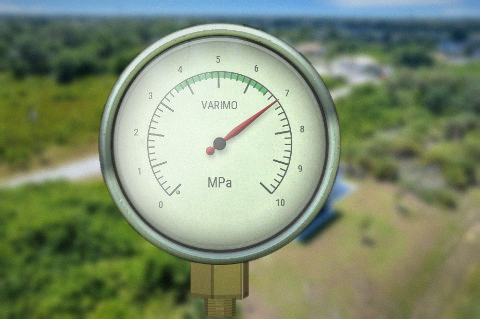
7 MPa
